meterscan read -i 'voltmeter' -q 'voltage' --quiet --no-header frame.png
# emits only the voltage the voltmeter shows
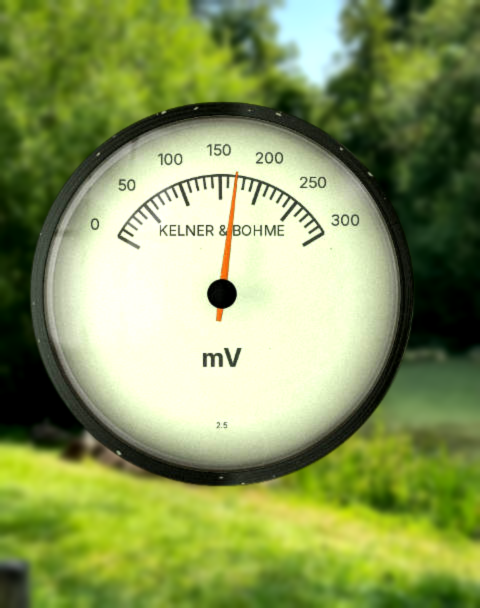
170 mV
